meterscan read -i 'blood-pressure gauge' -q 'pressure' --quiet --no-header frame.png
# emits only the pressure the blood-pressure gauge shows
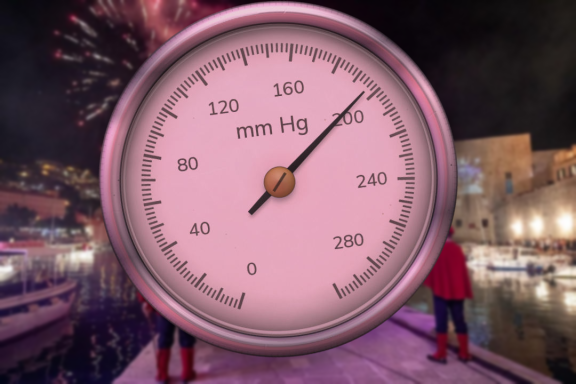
196 mmHg
